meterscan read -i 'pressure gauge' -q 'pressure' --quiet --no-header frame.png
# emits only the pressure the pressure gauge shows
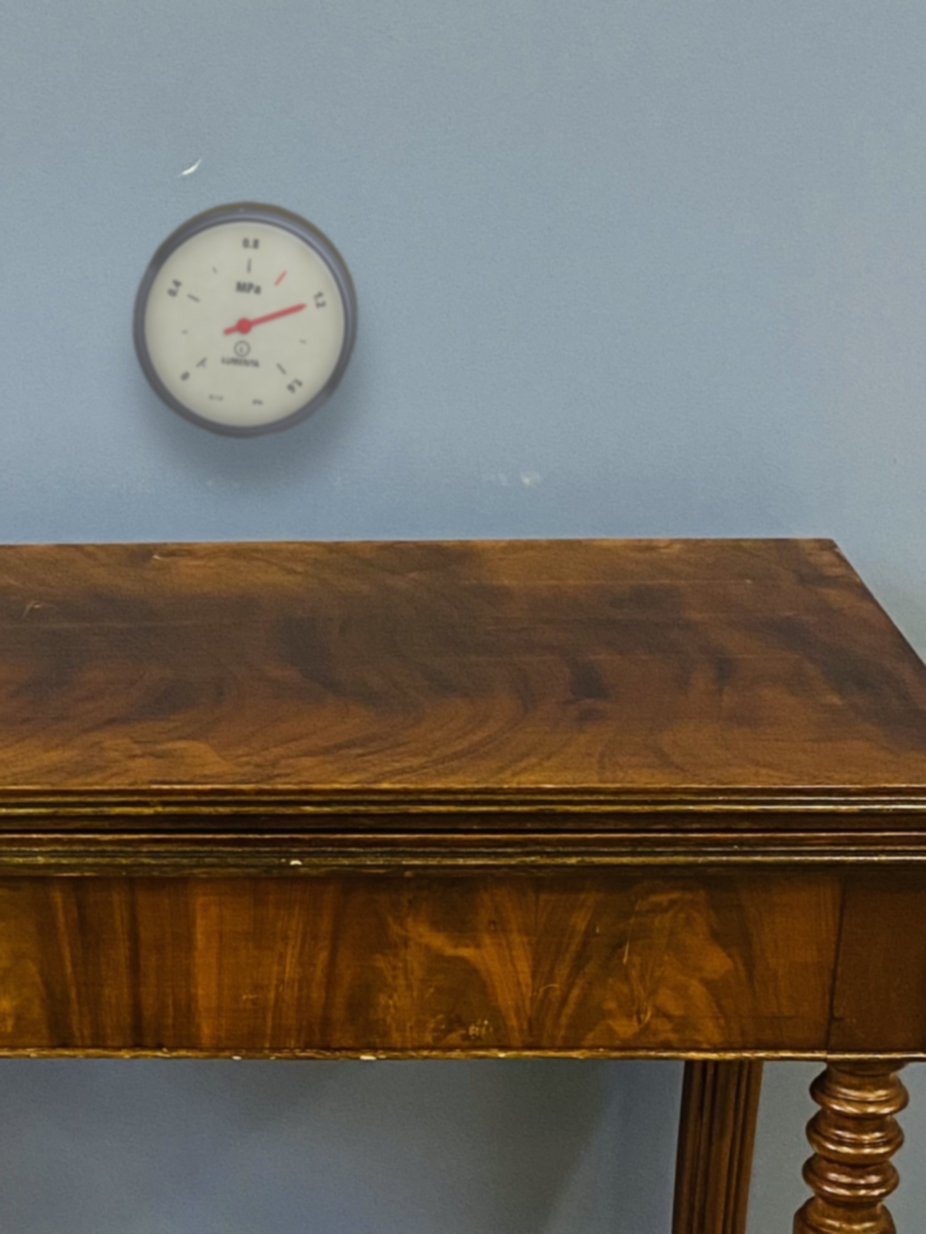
1.2 MPa
